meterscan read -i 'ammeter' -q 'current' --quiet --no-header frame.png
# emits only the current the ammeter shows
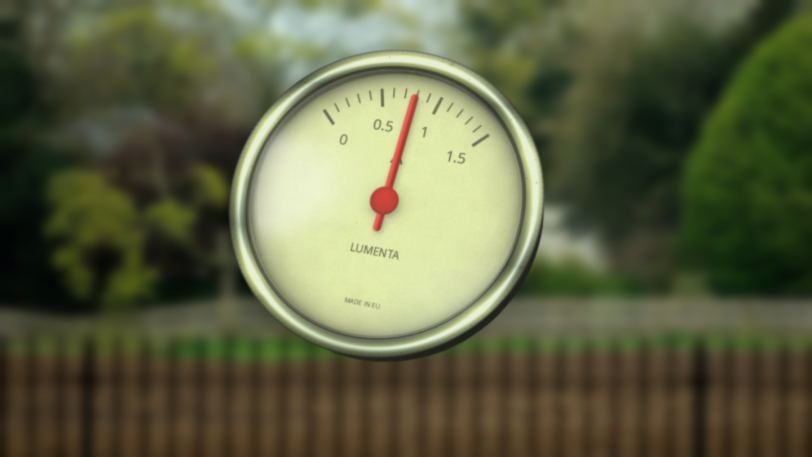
0.8 A
